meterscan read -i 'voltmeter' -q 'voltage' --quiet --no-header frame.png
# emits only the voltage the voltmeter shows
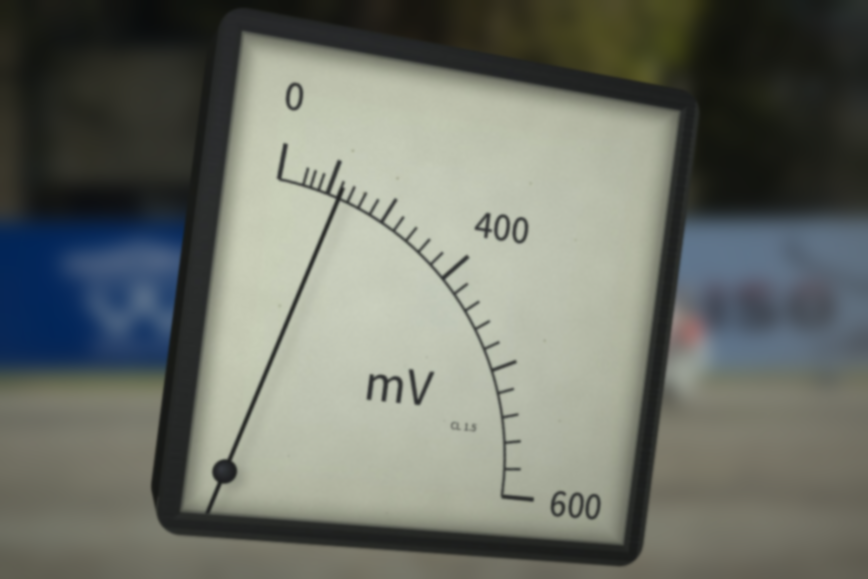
220 mV
